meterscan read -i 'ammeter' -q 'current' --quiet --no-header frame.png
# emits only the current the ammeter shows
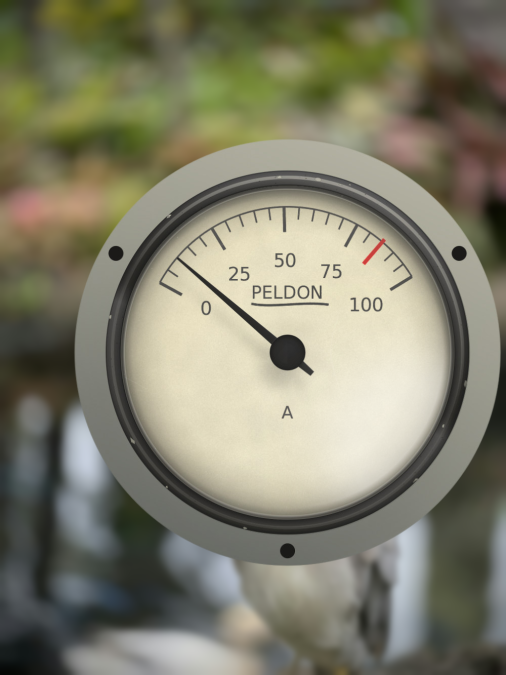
10 A
